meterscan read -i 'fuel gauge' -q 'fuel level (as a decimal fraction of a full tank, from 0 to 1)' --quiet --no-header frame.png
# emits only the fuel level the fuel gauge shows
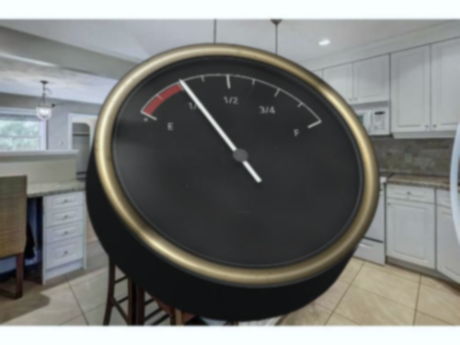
0.25
